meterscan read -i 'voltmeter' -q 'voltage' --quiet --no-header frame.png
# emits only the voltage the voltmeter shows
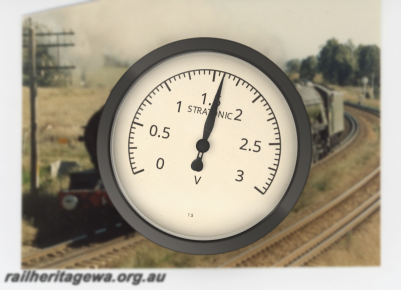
1.6 V
